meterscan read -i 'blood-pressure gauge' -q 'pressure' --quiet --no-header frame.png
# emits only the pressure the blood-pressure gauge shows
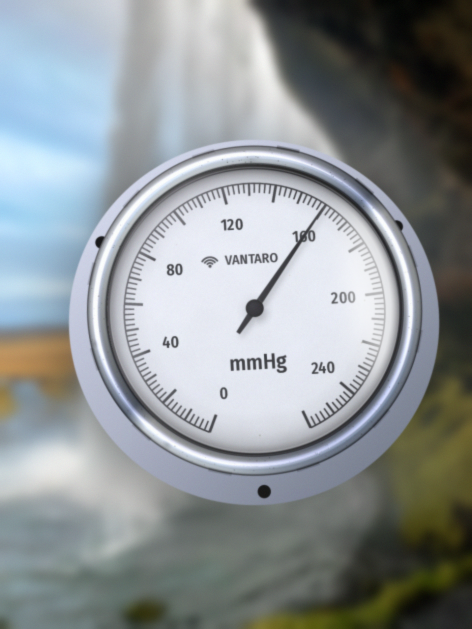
160 mmHg
